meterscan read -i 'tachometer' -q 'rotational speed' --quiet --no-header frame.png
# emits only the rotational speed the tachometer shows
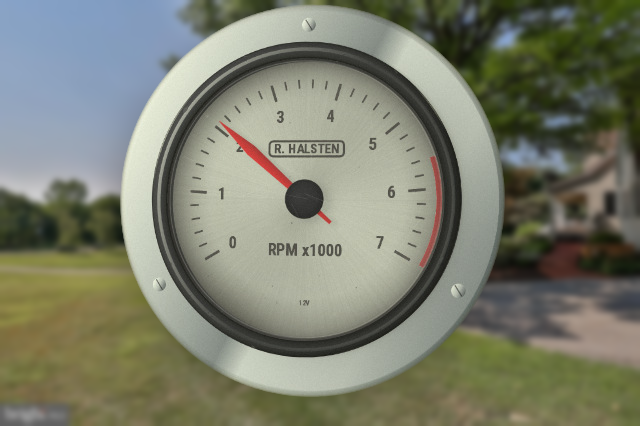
2100 rpm
